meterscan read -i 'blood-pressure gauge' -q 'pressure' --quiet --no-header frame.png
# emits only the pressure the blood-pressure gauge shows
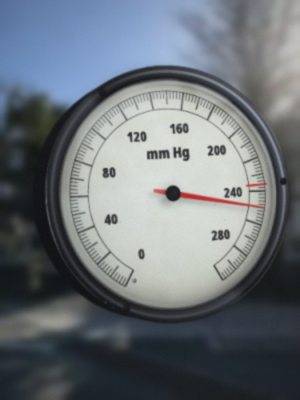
250 mmHg
